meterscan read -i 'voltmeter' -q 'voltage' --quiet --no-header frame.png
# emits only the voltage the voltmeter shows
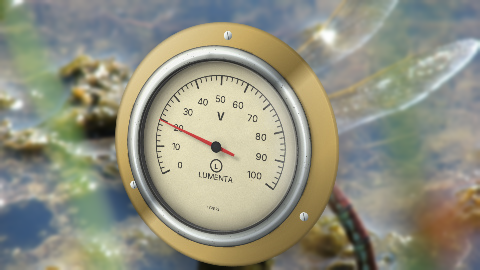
20 V
